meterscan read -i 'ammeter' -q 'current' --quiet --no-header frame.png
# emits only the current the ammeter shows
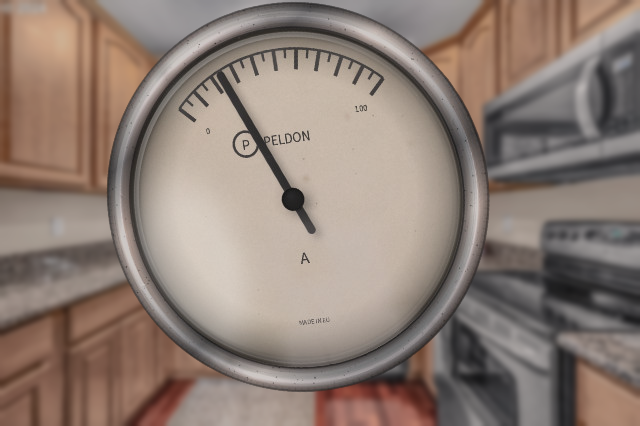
25 A
